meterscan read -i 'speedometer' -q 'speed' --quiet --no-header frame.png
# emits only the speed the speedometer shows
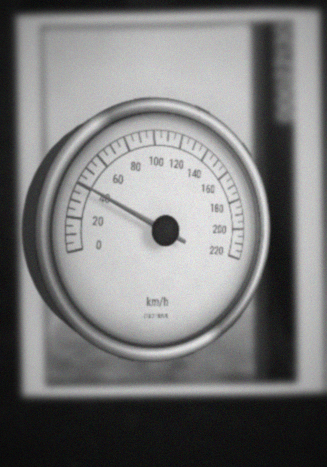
40 km/h
